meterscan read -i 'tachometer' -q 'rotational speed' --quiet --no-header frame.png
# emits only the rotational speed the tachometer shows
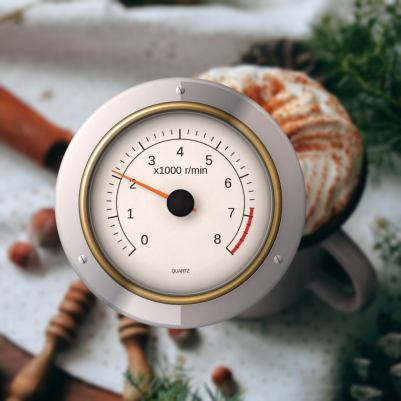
2100 rpm
